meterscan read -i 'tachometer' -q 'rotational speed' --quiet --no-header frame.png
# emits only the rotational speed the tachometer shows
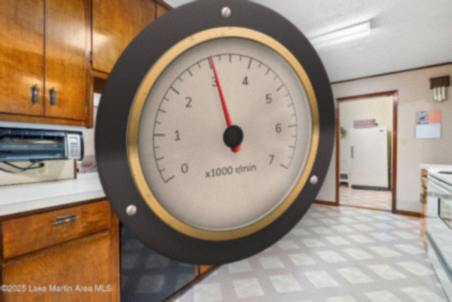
3000 rpm
